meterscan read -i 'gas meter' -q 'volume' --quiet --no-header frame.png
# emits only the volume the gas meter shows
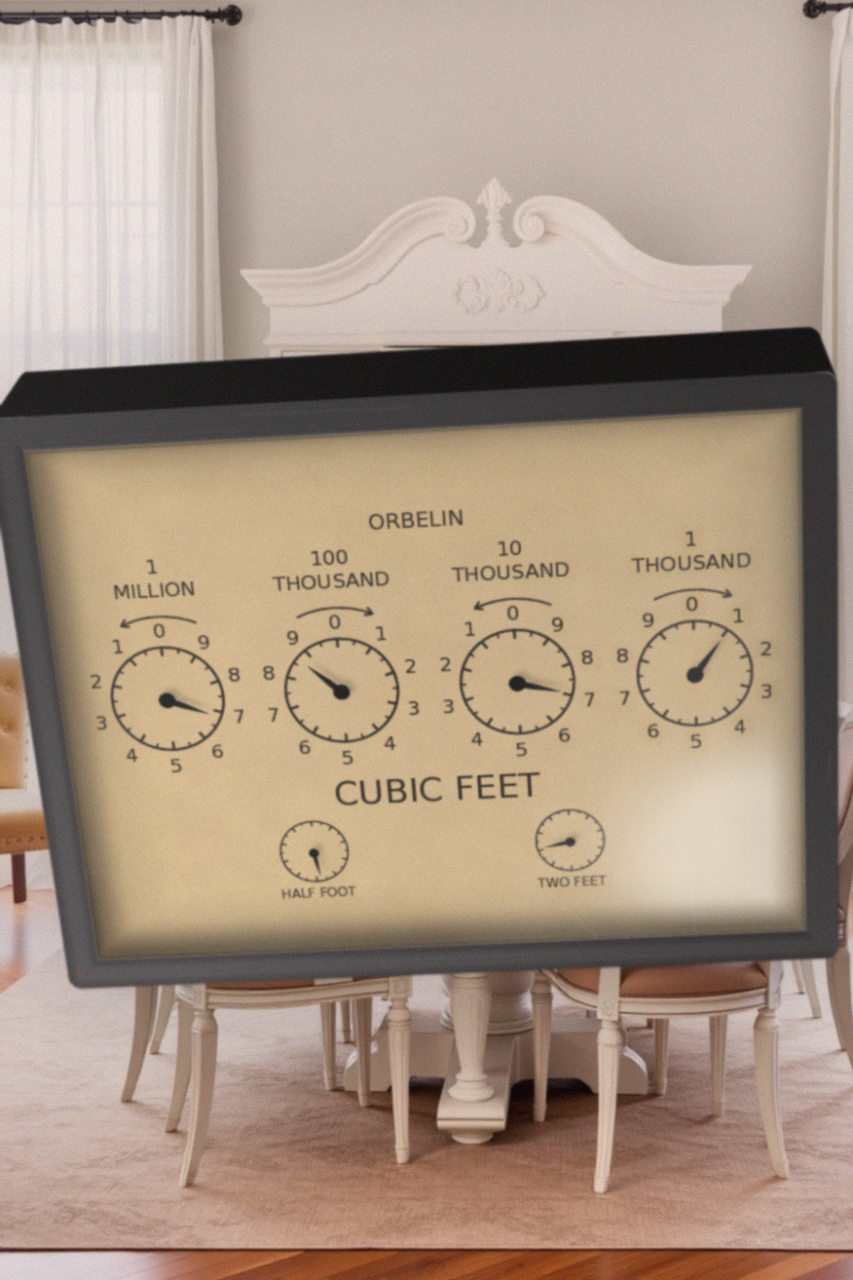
687100 ft³
